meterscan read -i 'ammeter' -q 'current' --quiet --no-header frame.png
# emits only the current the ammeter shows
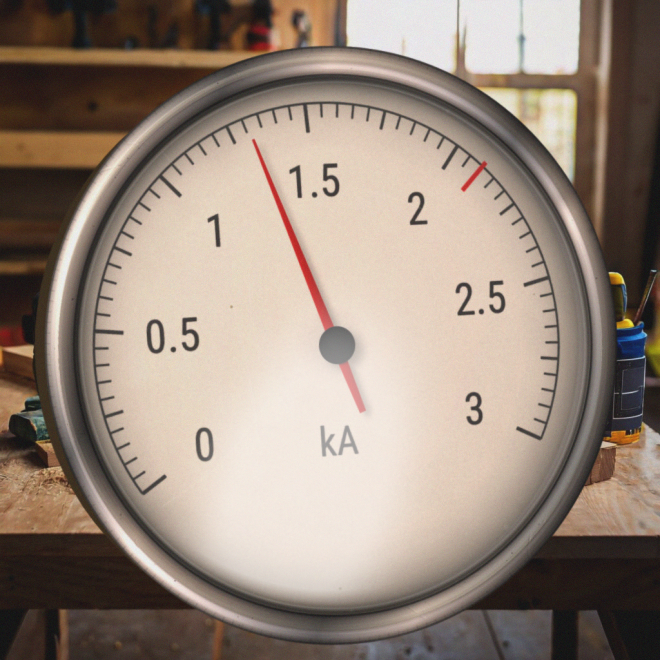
1.3 kA
